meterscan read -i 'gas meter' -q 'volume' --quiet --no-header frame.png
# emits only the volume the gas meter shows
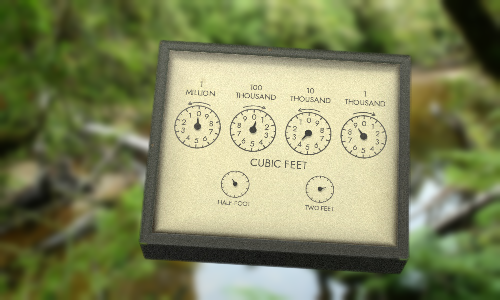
3900 ft³
